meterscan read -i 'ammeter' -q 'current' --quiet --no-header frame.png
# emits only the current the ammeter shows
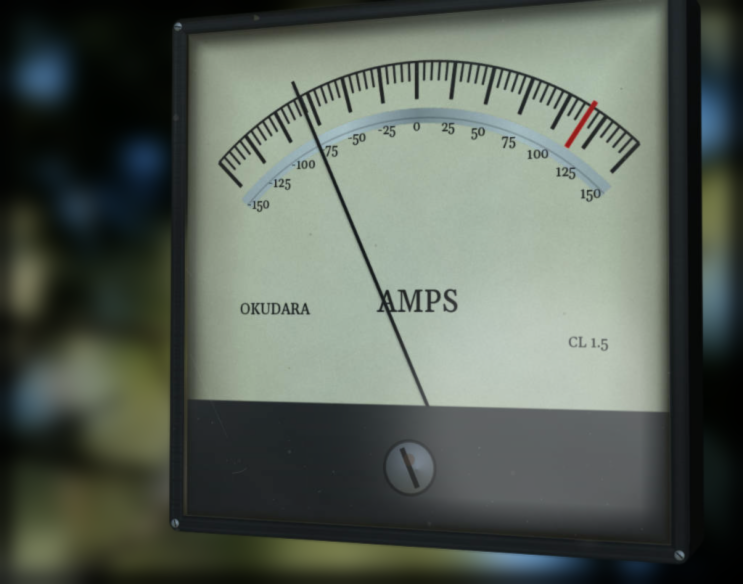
-80 A
